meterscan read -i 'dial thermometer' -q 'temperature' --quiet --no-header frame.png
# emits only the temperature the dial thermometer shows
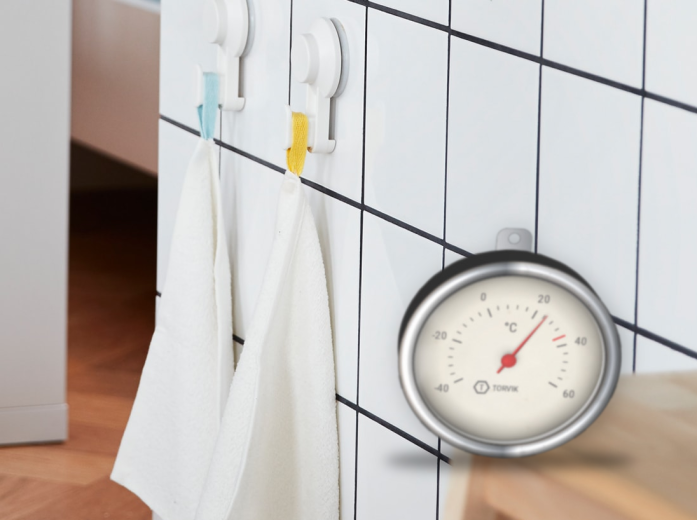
24 °C
